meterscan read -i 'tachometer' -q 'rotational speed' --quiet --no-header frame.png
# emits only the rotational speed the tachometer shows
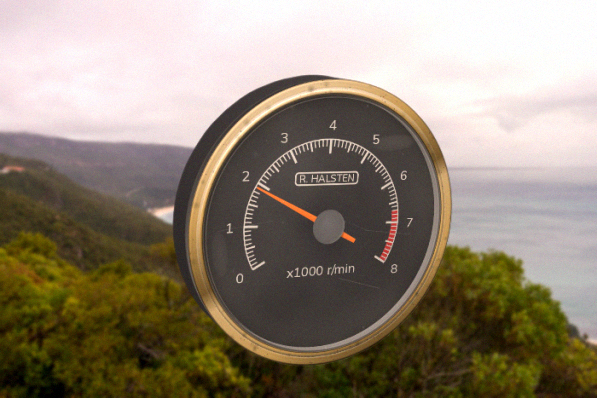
1900 rpm
